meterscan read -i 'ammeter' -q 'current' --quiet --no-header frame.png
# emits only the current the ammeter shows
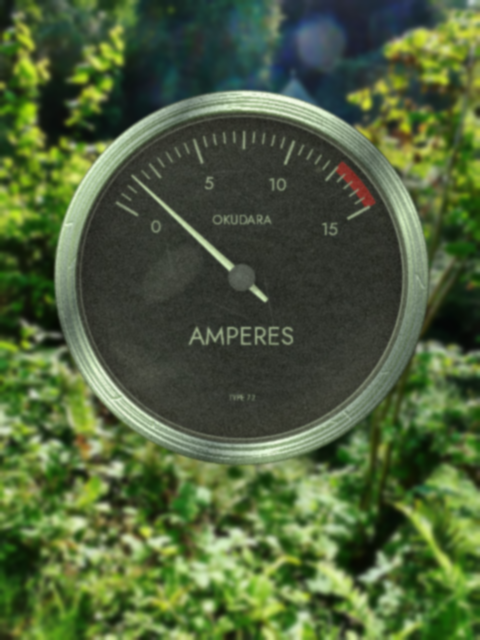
1.5 A
